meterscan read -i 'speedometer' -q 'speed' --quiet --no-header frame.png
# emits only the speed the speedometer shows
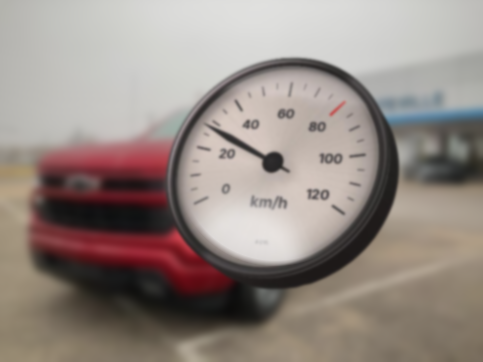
27.5 km/h
